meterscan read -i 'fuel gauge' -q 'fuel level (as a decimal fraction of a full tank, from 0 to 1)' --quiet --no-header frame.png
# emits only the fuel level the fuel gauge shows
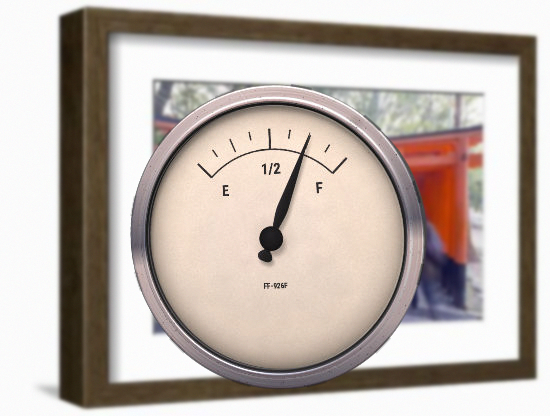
0.75
